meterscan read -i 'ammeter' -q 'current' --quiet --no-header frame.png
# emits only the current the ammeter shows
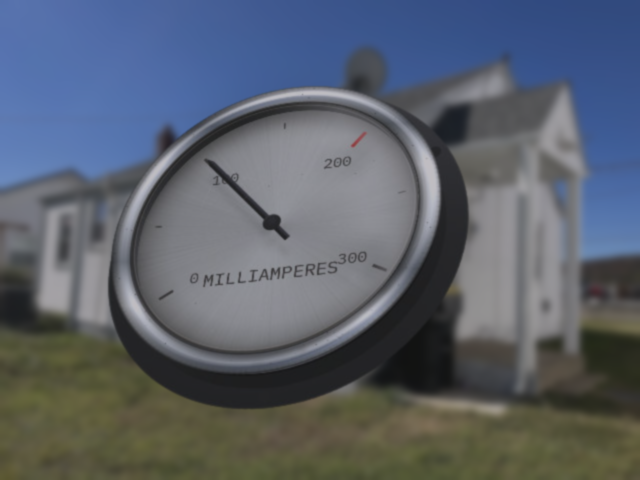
100 mA
